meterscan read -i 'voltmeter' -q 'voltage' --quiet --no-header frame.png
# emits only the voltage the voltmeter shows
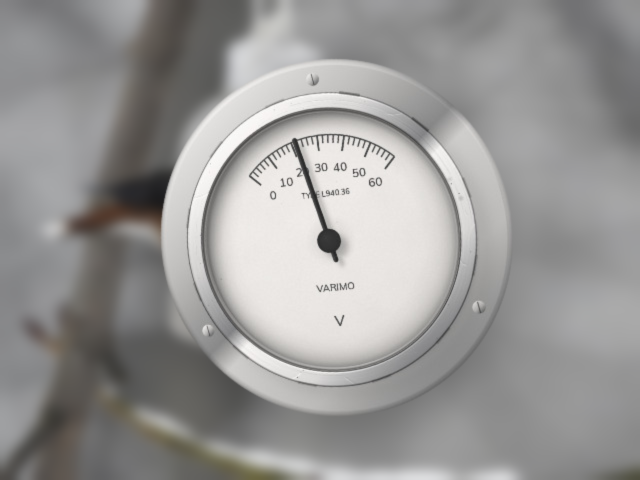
22 V
